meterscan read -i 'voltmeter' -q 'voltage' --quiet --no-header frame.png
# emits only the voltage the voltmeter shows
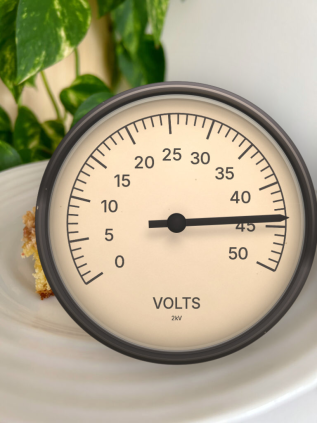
44 V
